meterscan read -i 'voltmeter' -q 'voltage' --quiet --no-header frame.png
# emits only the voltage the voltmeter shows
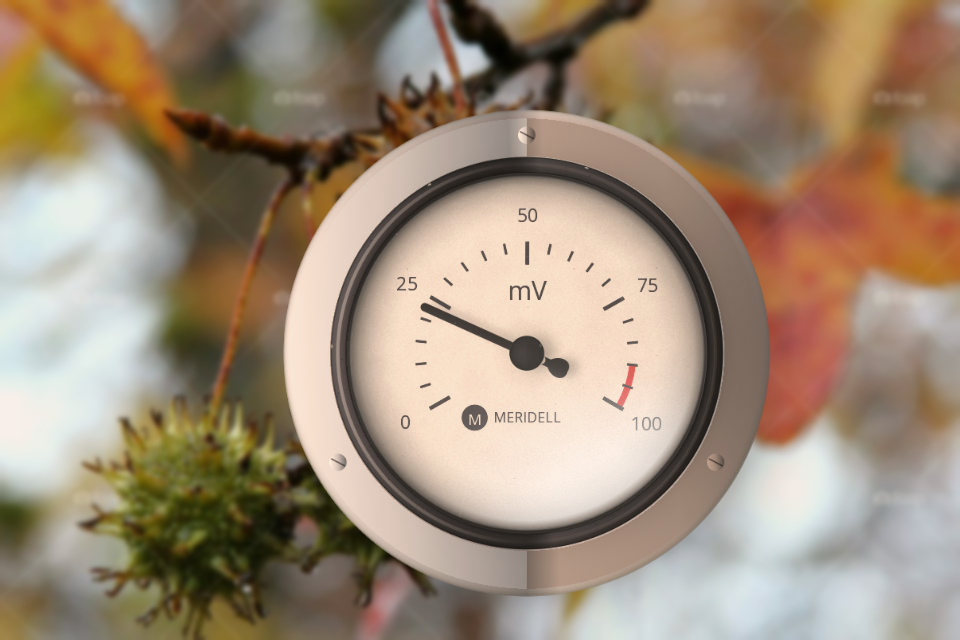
22.5 mV
